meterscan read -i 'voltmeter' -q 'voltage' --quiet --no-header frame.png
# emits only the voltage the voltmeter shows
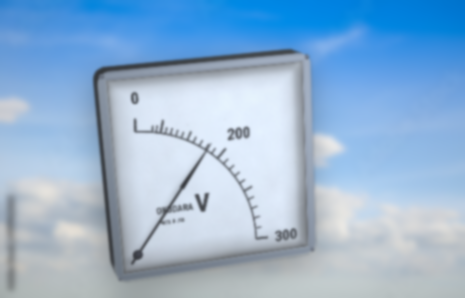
180 V
